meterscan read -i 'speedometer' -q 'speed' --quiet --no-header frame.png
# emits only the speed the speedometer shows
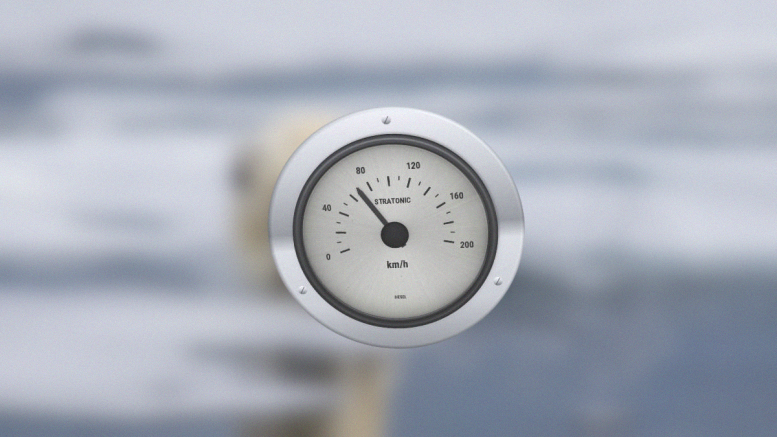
70 km/h
